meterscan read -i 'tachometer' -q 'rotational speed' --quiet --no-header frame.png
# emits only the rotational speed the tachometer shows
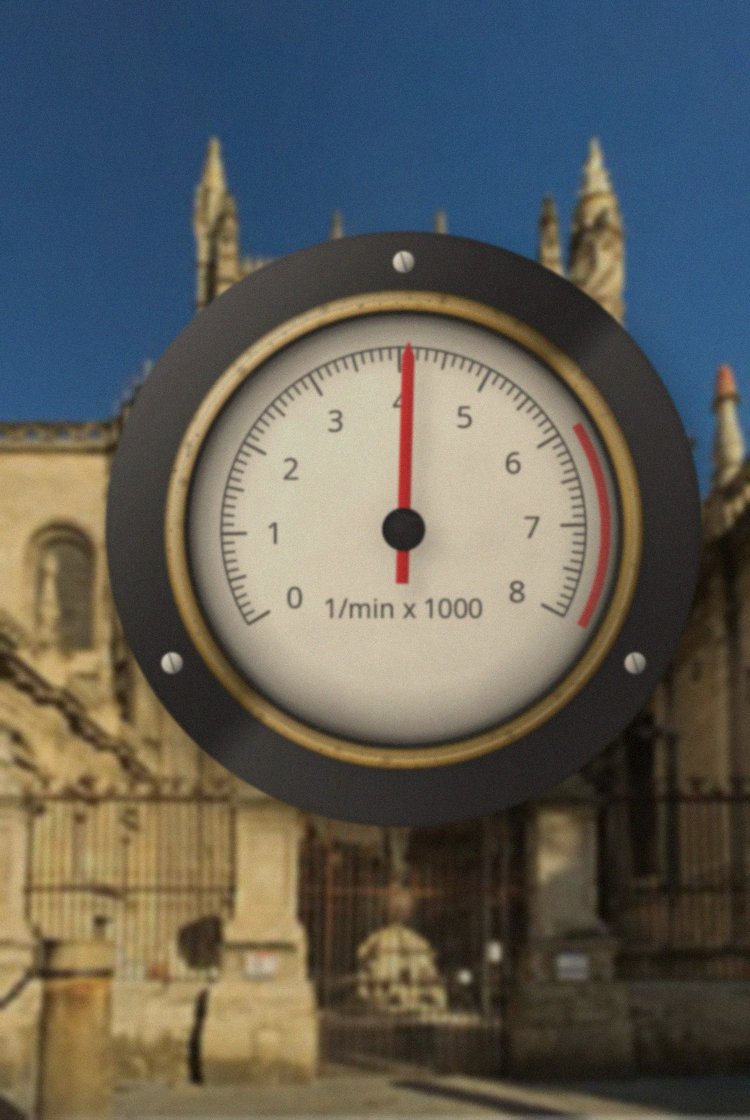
4100 rpm
